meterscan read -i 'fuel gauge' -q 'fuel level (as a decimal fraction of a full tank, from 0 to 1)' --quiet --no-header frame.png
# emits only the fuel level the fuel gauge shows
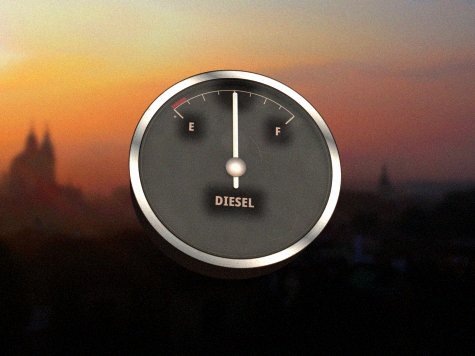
0.5
